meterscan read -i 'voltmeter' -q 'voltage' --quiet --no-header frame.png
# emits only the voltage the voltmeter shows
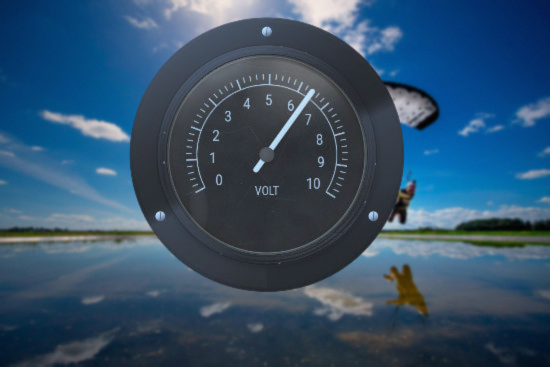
6.4 V
